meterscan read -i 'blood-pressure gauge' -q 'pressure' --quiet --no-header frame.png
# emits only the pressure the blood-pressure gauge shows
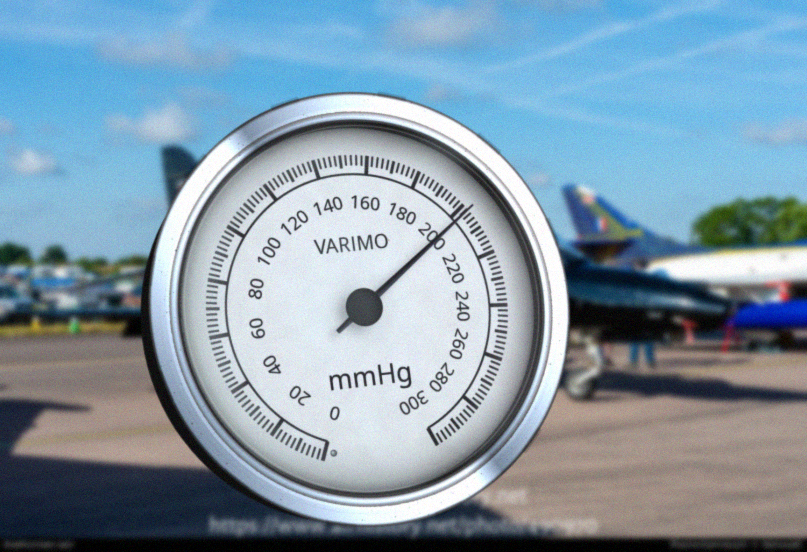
202 mmHg
